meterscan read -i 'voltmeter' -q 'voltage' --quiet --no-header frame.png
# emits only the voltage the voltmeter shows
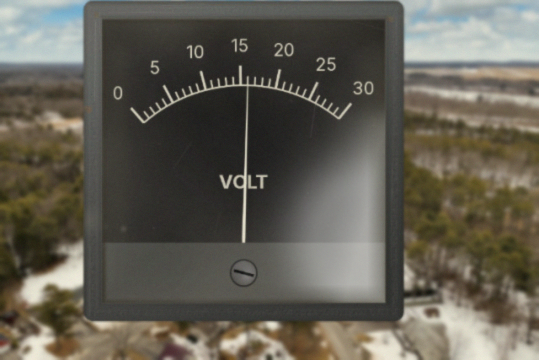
16 V
